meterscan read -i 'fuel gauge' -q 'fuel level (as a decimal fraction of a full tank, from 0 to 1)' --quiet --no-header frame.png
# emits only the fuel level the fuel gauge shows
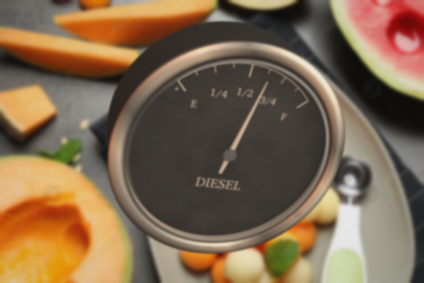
0.625
